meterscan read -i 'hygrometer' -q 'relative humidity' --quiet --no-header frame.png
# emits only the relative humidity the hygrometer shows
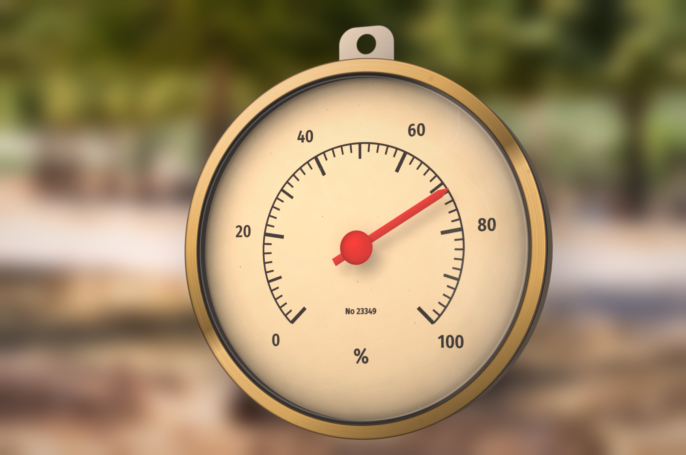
72 %
